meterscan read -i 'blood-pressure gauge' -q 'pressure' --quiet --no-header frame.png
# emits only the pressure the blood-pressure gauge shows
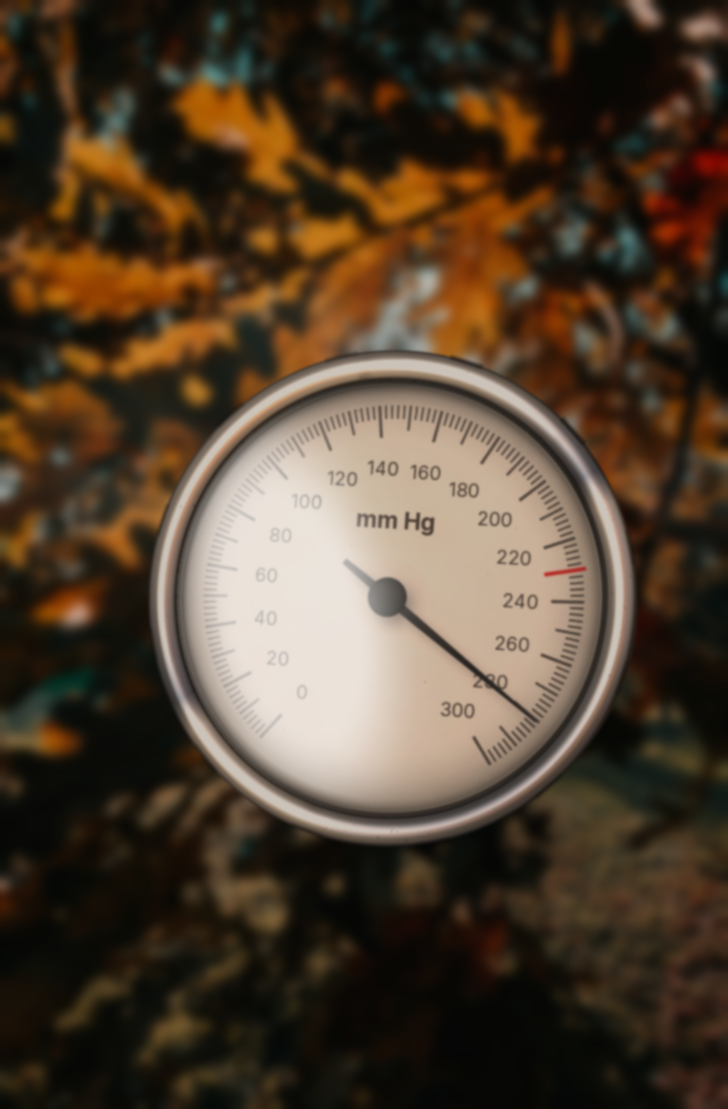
280 mmHg
